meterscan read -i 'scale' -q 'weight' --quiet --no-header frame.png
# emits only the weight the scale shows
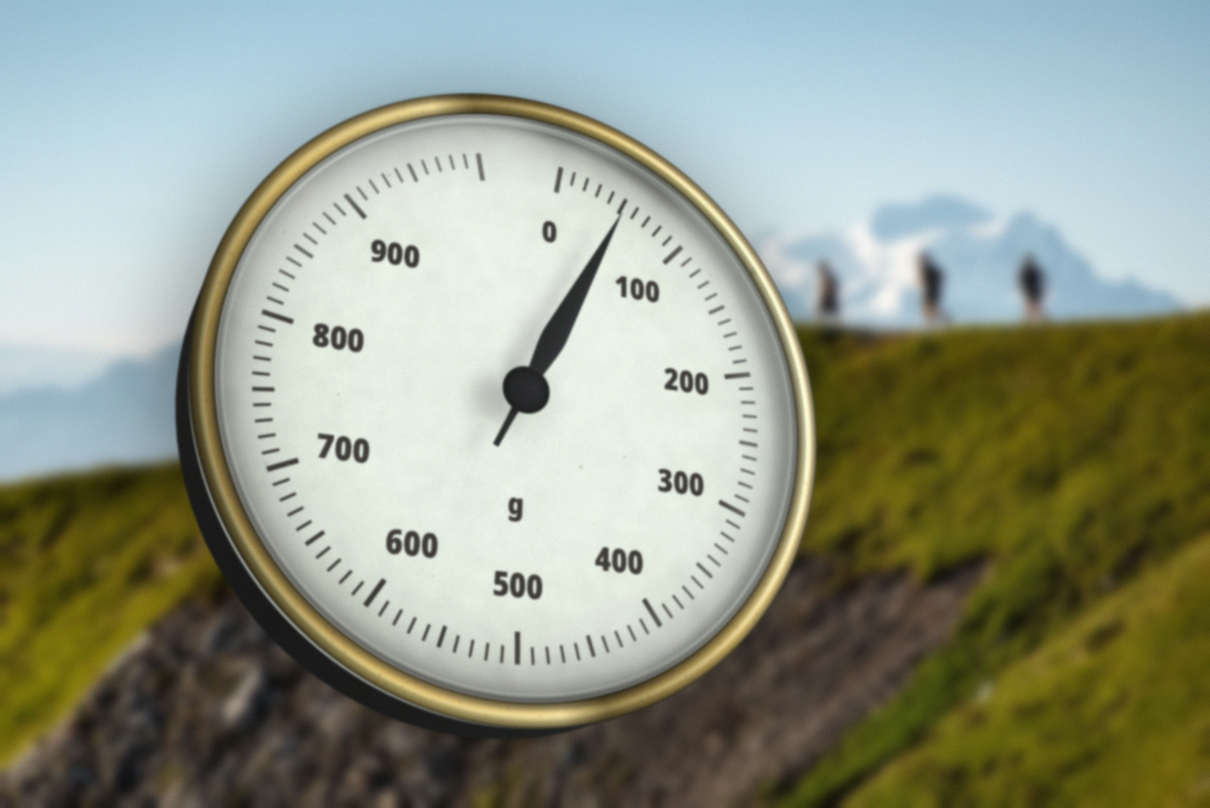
50 g
